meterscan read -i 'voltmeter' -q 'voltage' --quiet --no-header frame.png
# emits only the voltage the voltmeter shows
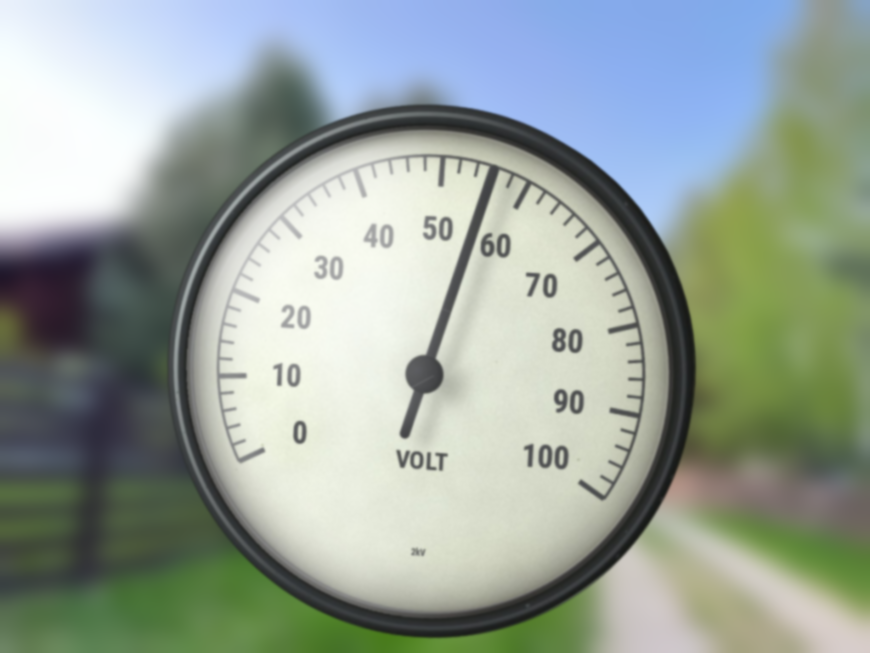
56 V
